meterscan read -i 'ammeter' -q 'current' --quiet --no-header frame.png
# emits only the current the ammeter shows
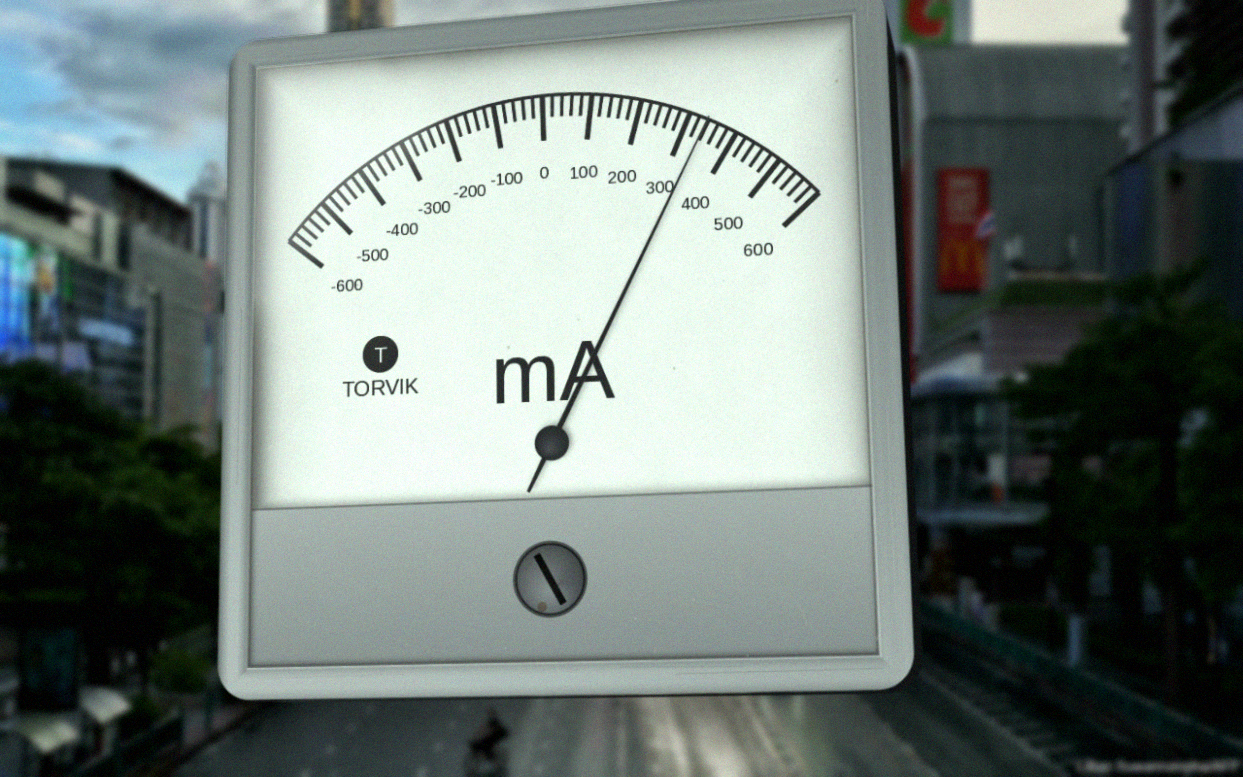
340 mA
